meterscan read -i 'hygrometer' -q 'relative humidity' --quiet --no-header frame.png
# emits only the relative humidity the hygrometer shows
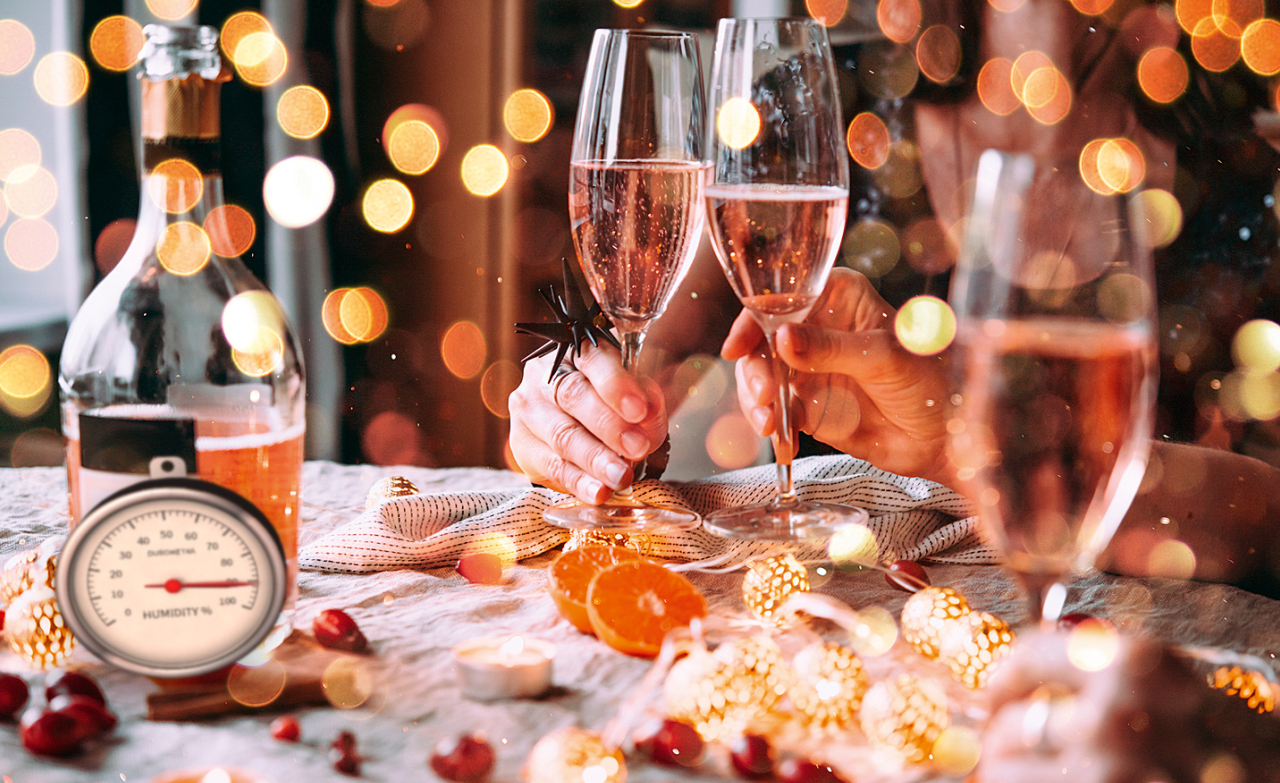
90 %
